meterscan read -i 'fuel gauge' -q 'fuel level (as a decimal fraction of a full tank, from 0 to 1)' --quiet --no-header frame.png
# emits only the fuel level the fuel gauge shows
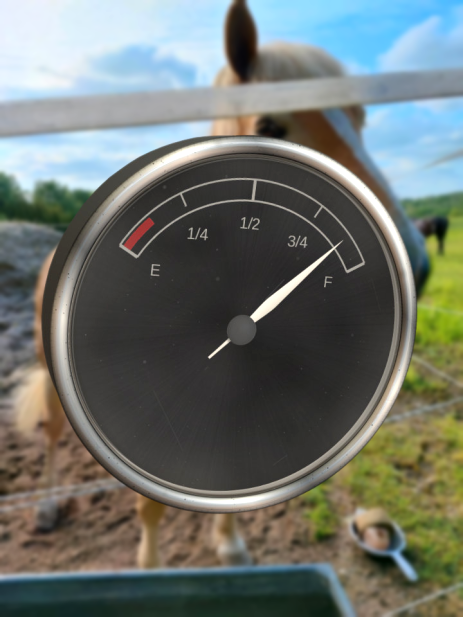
0.875
